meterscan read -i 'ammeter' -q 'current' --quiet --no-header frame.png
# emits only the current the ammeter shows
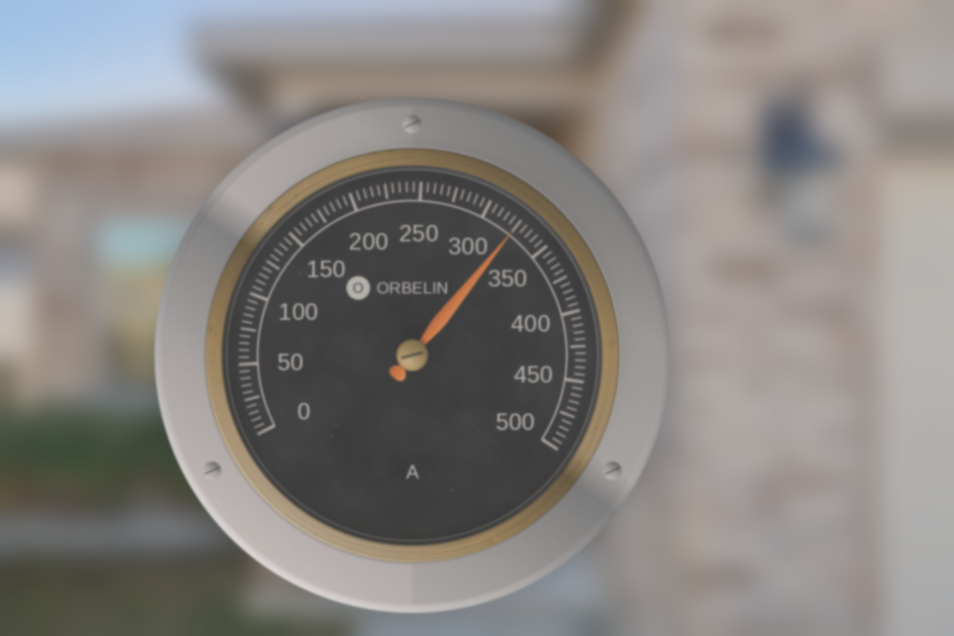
325 A
